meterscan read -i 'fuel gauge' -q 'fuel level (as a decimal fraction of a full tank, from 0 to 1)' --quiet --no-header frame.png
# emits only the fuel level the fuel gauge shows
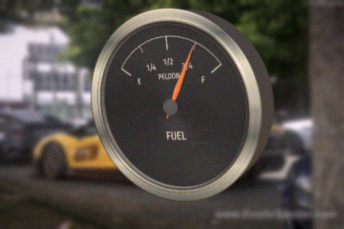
0.75
